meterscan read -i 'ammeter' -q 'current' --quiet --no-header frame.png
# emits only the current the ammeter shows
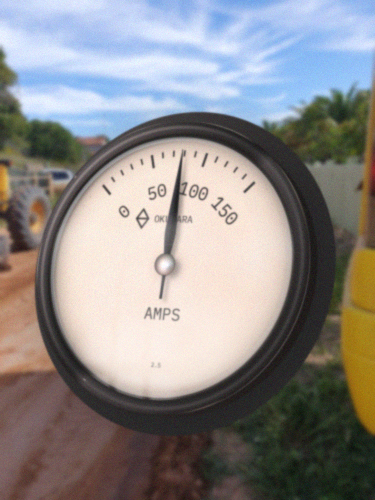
80 A
